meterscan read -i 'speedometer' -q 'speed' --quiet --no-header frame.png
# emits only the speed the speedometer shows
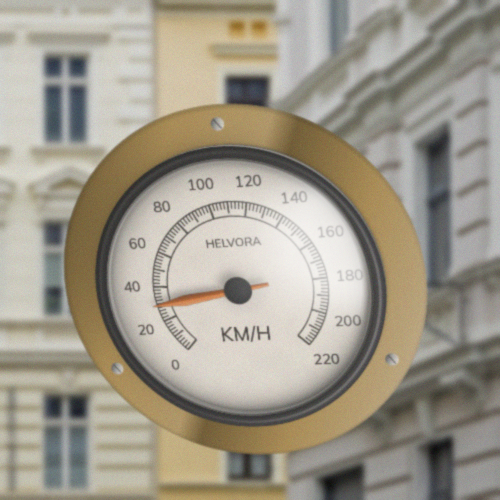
30 km/h
